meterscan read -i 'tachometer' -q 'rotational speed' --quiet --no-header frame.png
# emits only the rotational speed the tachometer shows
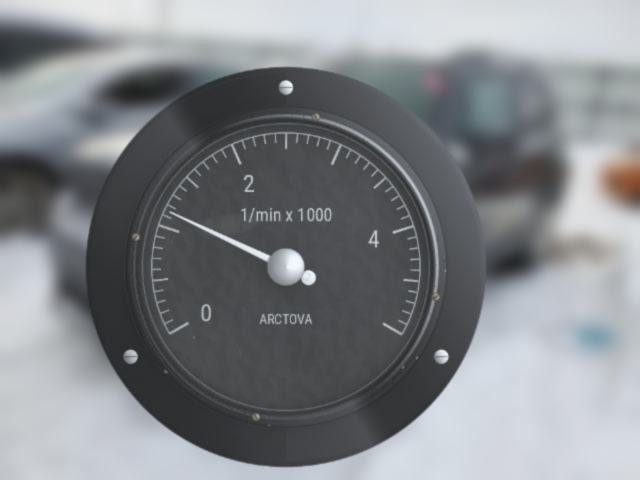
1150 rpm
